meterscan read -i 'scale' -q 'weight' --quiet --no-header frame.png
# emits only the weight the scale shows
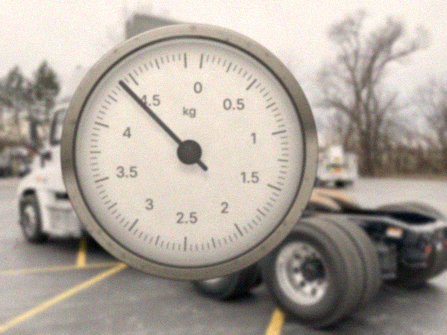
4.4 kg
